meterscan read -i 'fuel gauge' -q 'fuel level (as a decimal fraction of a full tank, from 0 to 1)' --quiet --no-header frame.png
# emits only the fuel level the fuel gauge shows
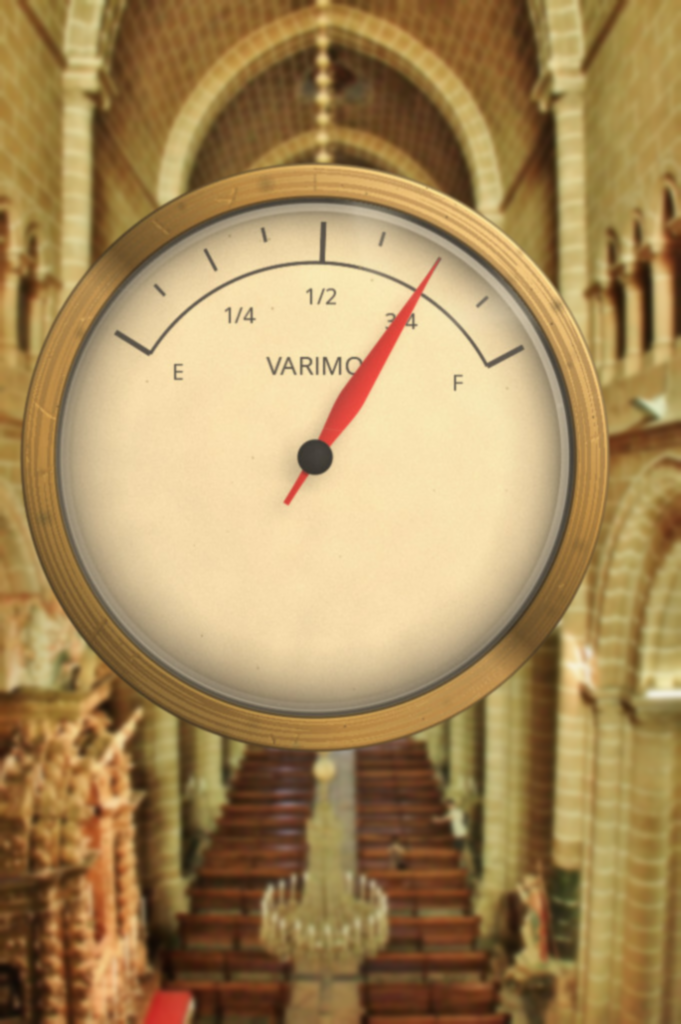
0.75
